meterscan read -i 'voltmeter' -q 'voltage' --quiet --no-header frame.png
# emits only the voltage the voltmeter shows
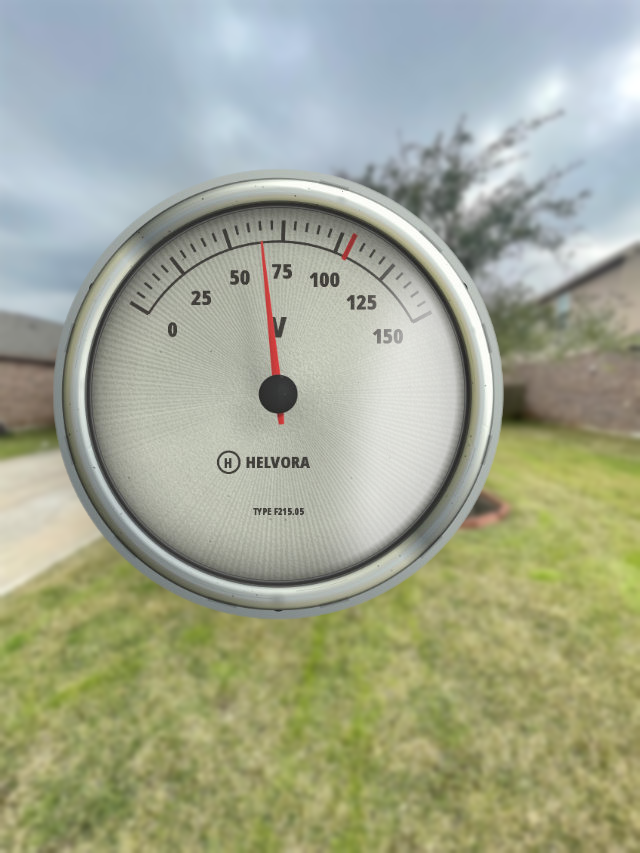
65 V
